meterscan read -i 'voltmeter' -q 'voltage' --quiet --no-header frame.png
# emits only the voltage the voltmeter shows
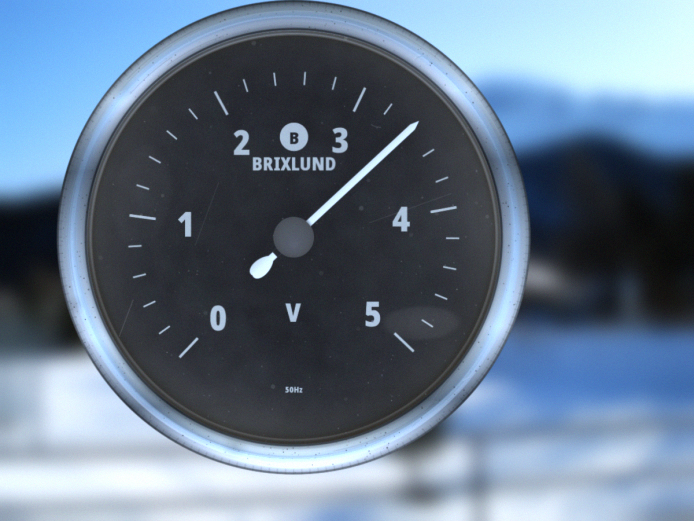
3.4 V
